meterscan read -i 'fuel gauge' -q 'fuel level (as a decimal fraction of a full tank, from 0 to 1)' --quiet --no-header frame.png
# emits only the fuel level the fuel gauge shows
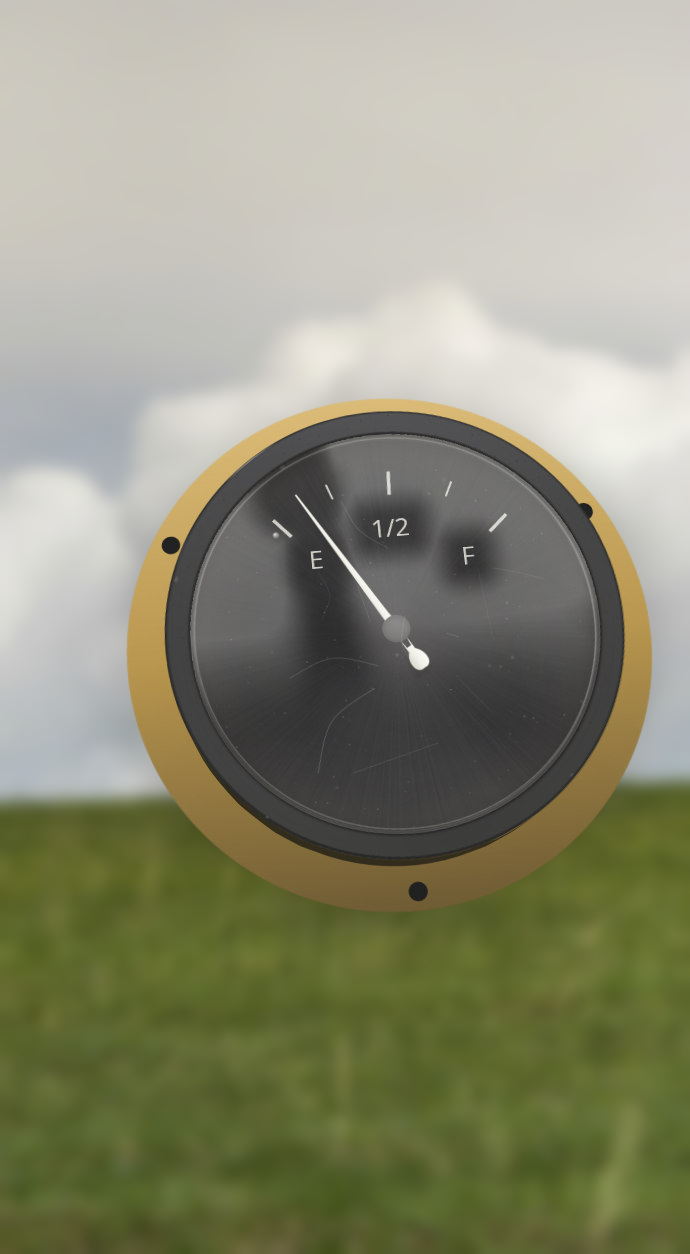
0.125
